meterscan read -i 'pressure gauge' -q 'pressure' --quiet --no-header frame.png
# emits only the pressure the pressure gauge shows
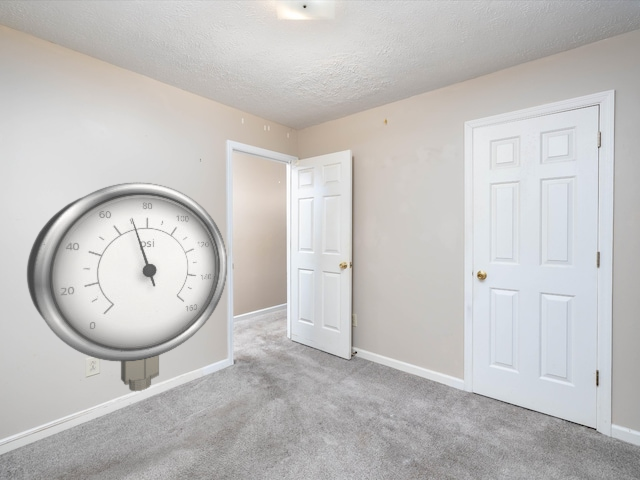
70 psi
